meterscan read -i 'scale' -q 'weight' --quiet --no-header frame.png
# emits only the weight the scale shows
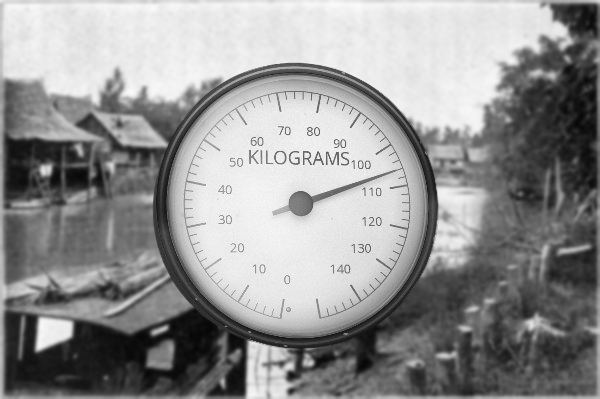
106 kg
